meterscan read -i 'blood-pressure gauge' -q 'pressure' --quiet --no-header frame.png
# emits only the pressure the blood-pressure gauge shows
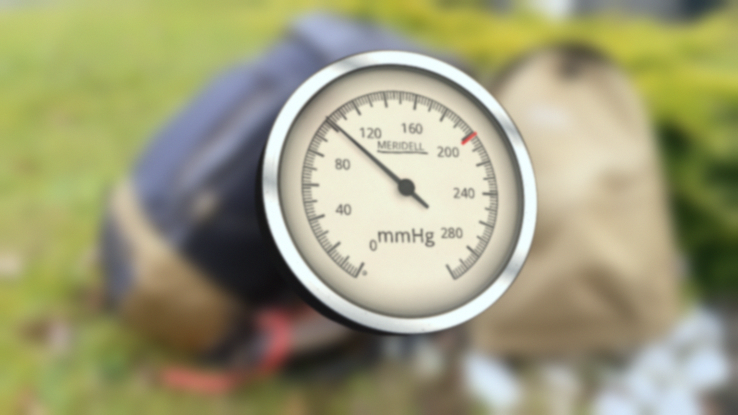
100 mmHg
